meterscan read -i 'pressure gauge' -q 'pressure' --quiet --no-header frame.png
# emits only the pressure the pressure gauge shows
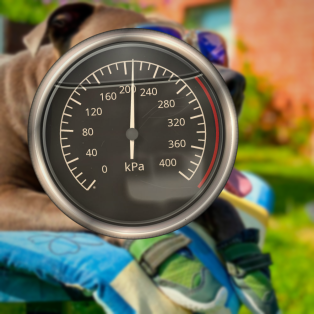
210 kPa
